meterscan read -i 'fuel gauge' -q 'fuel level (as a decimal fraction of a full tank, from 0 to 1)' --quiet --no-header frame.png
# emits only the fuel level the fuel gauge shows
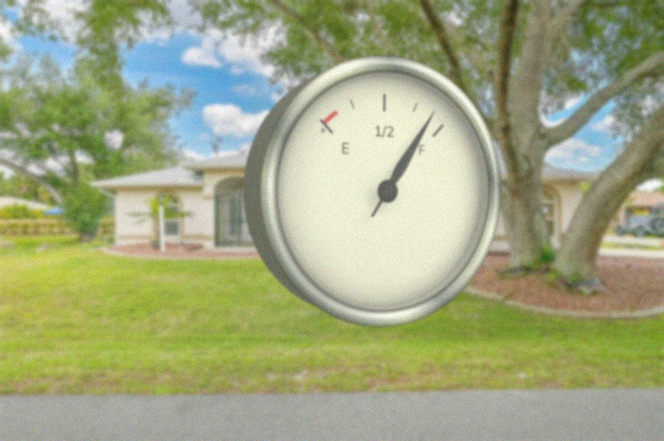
0.875
